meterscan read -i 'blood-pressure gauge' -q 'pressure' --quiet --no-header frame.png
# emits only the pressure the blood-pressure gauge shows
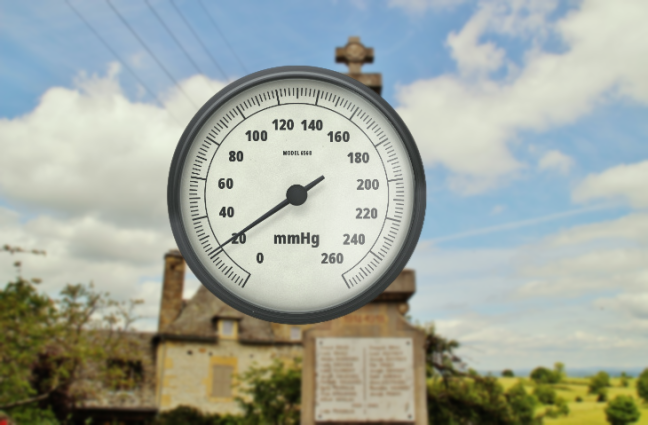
22 mmHg
